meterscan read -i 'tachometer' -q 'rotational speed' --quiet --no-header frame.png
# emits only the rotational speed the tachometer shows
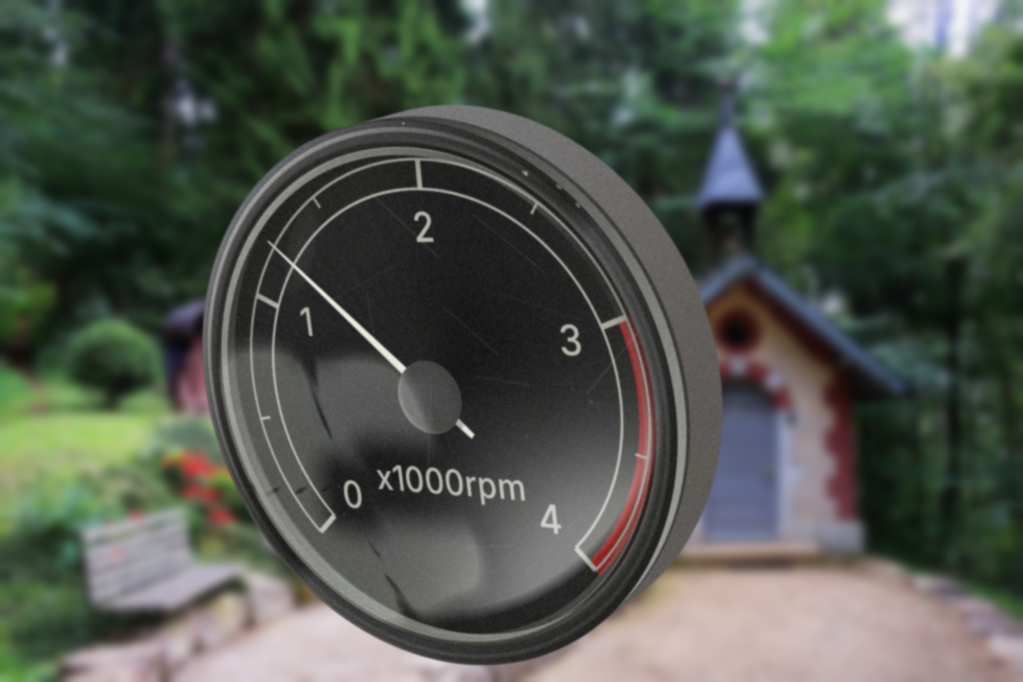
1250 rpm
